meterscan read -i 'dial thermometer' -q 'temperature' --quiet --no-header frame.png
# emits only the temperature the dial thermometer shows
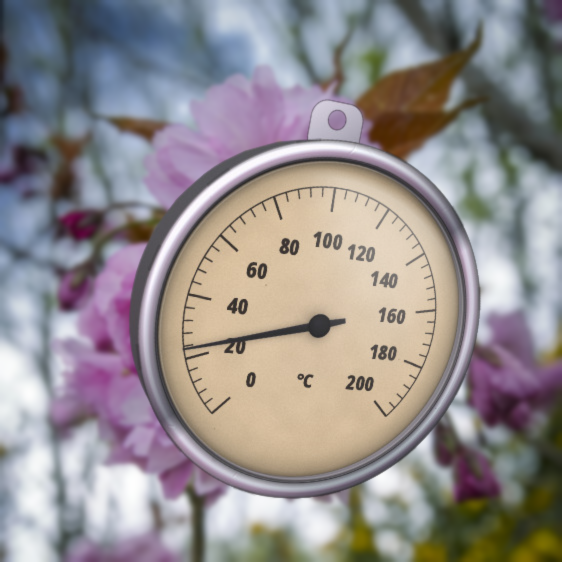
24 °C
